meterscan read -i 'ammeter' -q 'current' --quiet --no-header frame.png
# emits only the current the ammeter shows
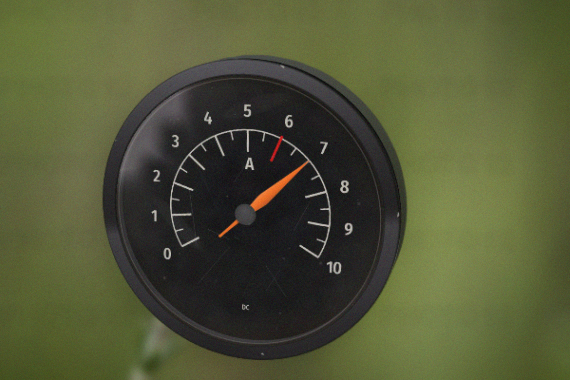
7 A
